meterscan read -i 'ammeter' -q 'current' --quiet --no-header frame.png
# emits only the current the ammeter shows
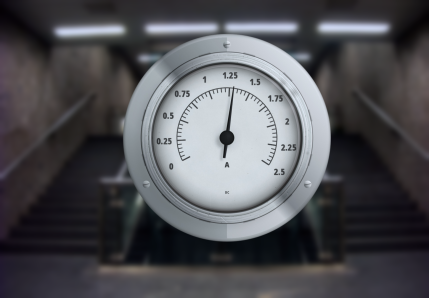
1.3 A
